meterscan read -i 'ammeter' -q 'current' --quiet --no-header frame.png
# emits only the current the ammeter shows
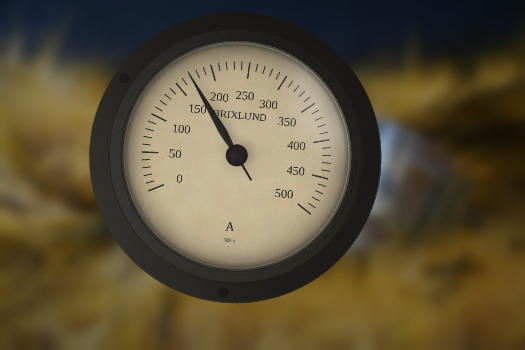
170 A
